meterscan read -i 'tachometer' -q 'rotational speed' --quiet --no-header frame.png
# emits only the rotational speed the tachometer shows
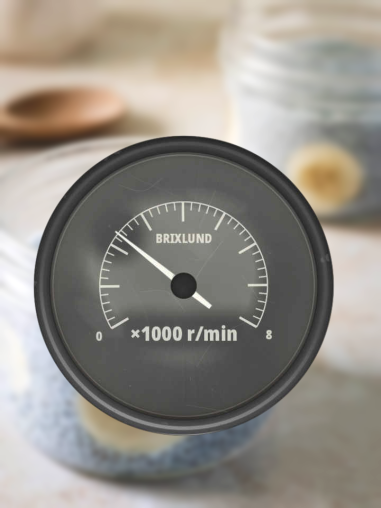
2300 rpm
